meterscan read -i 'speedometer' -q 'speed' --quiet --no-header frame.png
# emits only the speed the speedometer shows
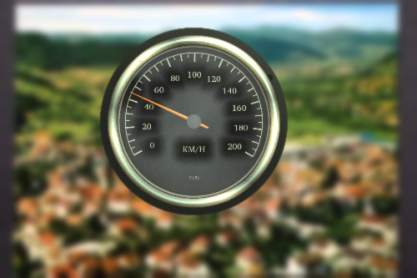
45 km/h
